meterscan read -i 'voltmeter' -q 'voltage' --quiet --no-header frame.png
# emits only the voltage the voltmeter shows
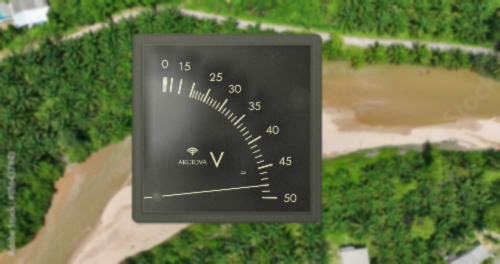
48 V
